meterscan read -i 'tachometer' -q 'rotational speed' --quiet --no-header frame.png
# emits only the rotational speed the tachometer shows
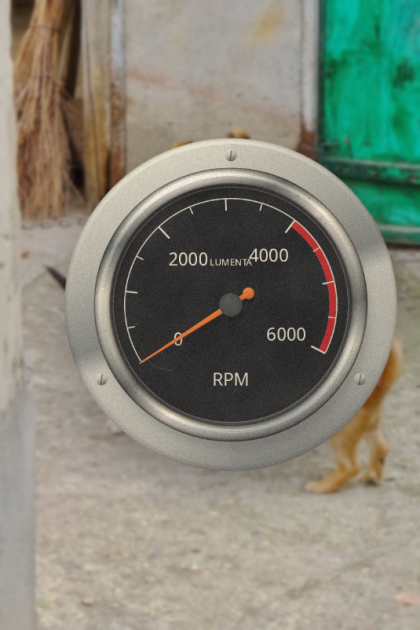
0 rpm
